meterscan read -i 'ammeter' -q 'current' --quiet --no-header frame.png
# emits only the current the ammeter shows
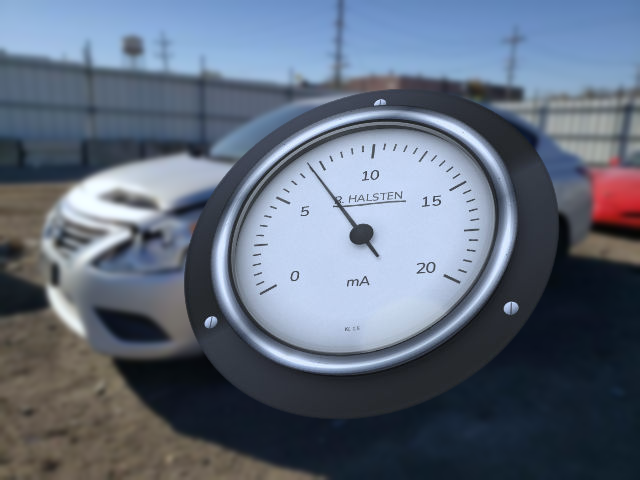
7 mA
